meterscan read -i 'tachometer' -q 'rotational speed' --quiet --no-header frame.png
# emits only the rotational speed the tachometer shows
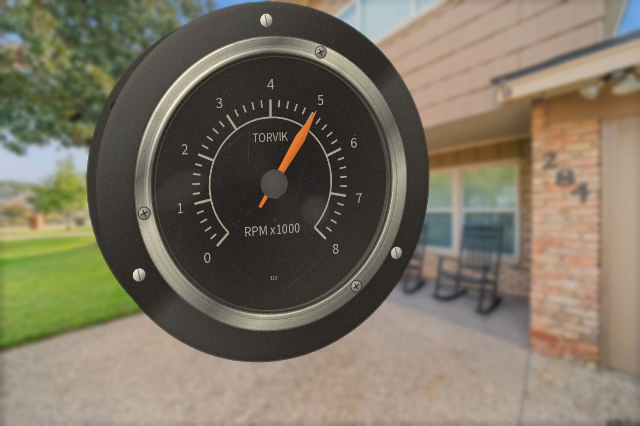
5000 rpm
